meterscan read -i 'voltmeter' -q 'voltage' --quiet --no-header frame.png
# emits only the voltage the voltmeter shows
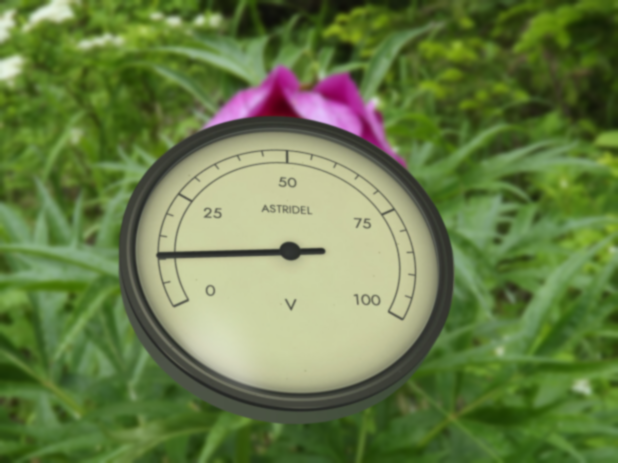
10 V
